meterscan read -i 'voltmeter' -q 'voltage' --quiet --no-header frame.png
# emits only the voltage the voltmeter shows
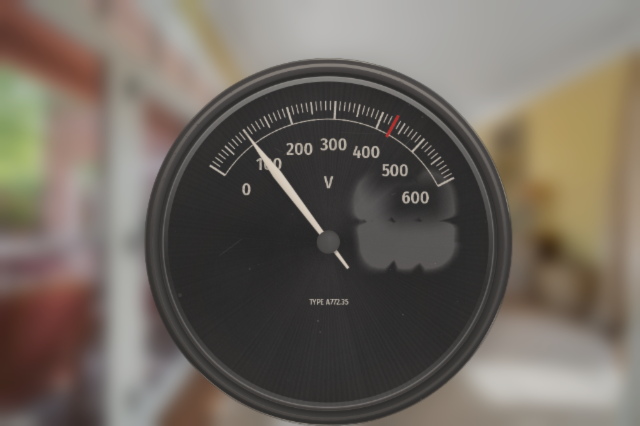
100 V
